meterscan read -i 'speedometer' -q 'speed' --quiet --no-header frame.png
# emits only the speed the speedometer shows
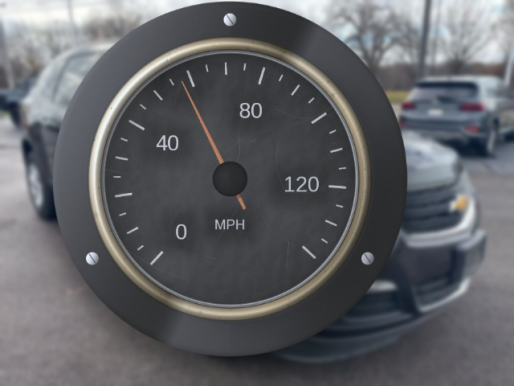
57.5 mph
